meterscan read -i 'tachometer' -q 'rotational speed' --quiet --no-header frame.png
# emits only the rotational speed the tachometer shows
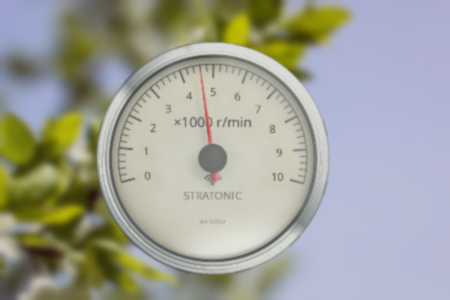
4600 rpm
